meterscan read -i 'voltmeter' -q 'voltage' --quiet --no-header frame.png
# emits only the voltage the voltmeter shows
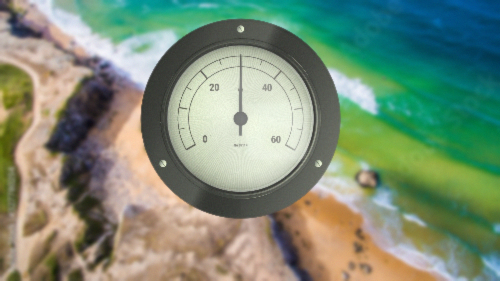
30 V
